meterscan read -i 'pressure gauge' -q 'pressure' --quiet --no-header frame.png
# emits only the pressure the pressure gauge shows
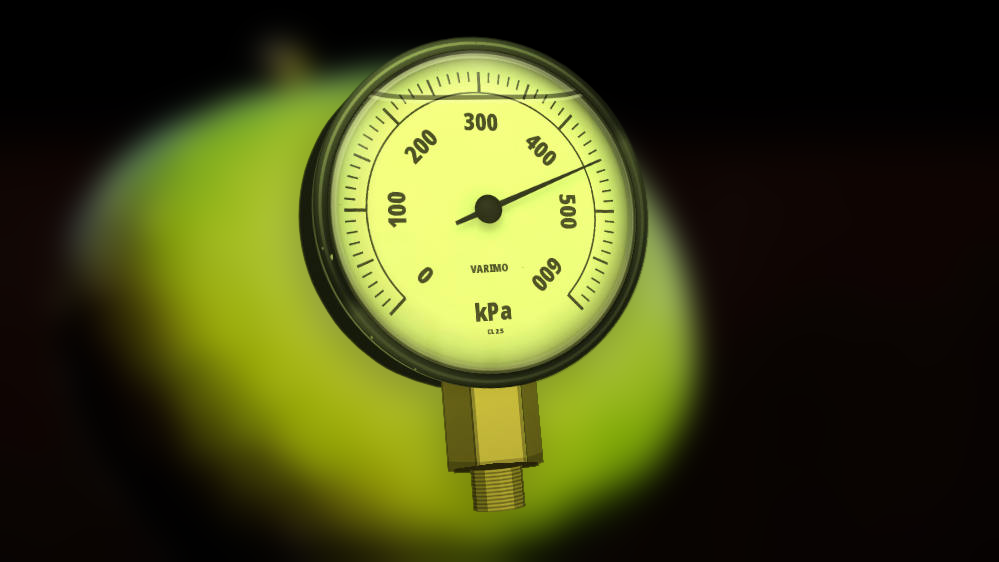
450 kPa
